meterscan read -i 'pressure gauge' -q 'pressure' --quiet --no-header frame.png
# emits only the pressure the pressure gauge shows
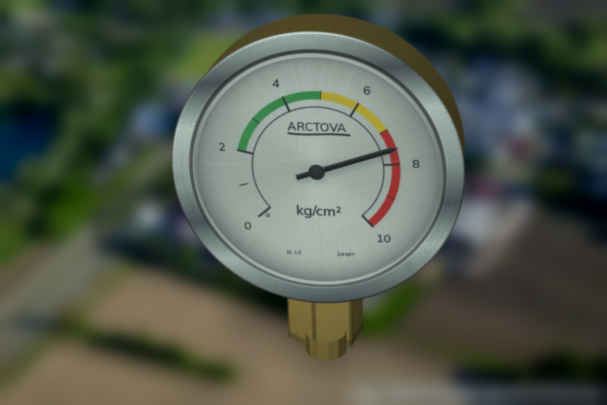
7.5 kg/cm²
